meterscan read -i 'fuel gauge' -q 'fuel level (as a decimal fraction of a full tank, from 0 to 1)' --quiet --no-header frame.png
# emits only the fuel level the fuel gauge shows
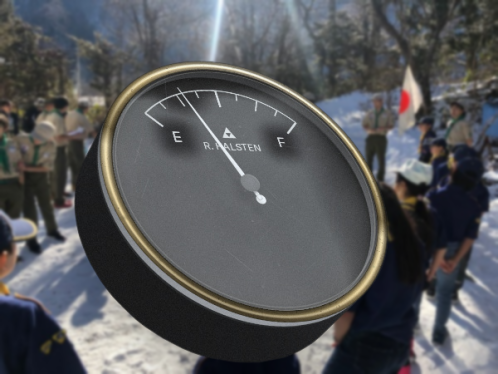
0.25
